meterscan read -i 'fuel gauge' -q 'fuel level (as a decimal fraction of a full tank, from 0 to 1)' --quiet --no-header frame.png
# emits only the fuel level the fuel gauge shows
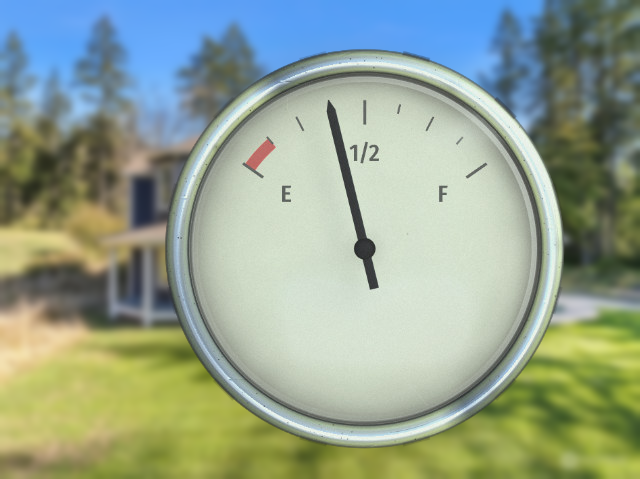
0.375
